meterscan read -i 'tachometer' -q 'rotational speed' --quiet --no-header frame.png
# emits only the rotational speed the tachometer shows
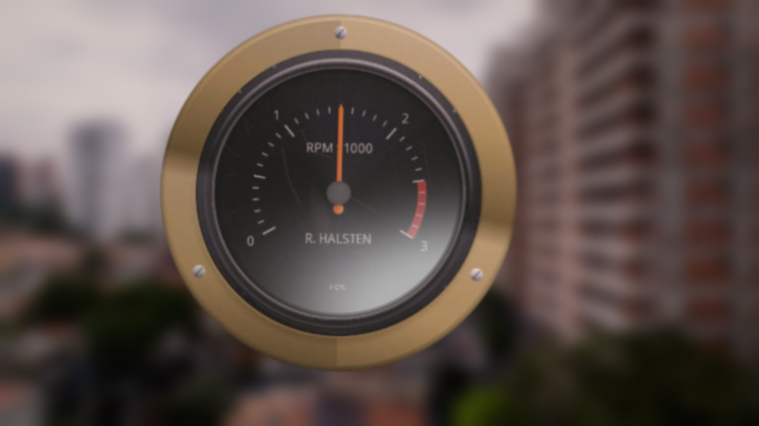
1500 rpm
